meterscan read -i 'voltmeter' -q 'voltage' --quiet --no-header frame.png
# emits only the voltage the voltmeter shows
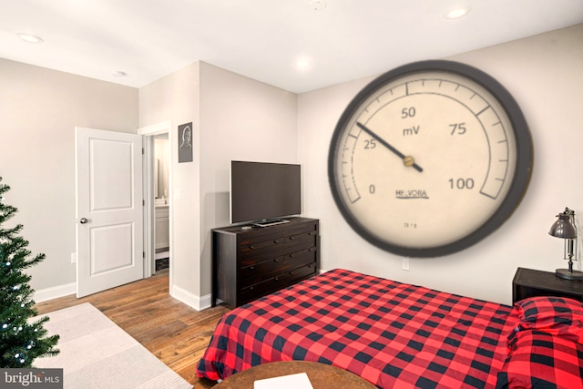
30 mV
